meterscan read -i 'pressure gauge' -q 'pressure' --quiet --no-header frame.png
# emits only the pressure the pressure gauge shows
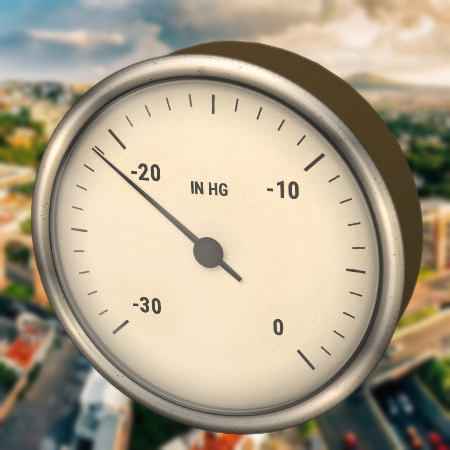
-21 inHg
